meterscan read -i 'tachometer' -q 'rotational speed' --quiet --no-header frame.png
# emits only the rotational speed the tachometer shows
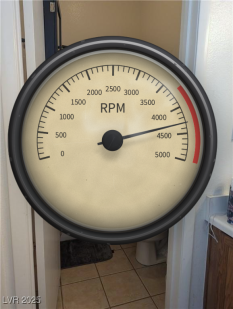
4300 rpm
